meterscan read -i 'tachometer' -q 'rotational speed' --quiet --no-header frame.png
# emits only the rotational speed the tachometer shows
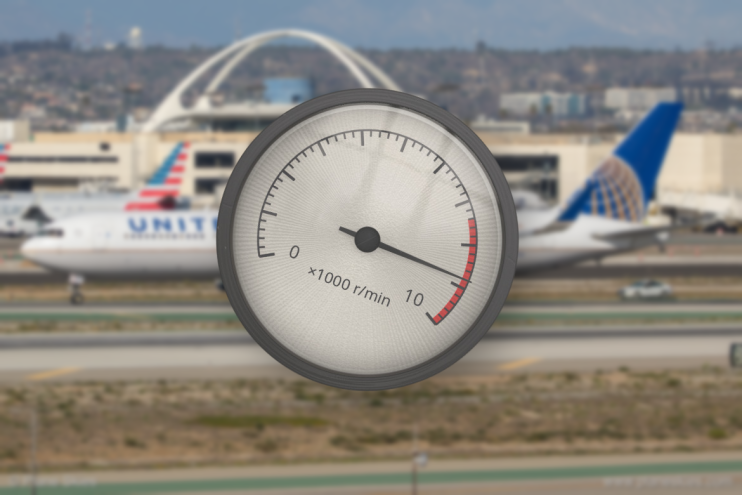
8800 rpm
